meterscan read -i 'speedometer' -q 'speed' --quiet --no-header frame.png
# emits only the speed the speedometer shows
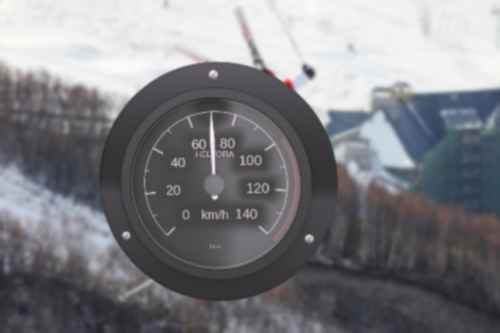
70 km/h
